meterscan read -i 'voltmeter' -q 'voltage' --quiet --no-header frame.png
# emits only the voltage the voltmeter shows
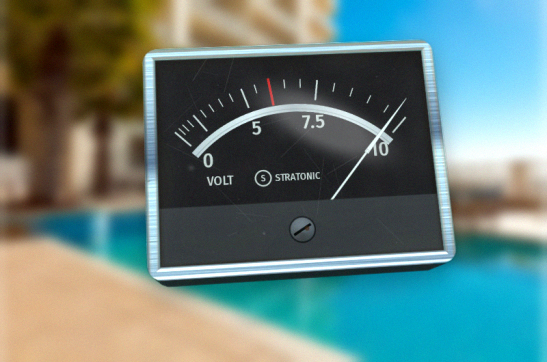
9.75 V
